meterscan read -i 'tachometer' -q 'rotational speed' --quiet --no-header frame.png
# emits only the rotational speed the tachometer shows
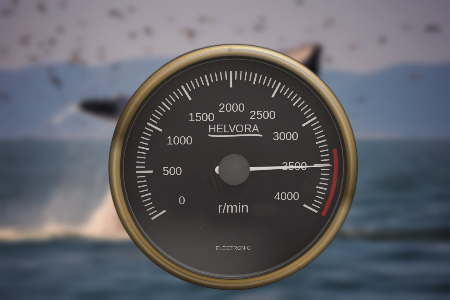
3500 rpm
